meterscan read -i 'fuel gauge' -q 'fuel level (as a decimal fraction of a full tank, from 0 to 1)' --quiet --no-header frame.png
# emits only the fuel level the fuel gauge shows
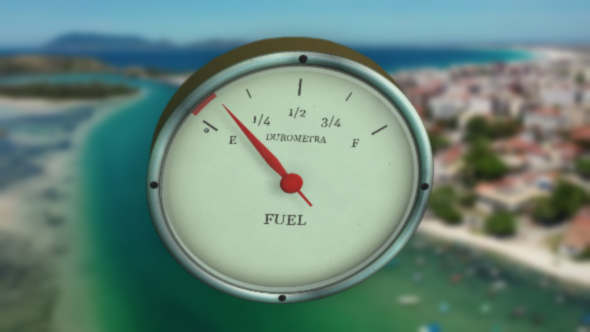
0.125
